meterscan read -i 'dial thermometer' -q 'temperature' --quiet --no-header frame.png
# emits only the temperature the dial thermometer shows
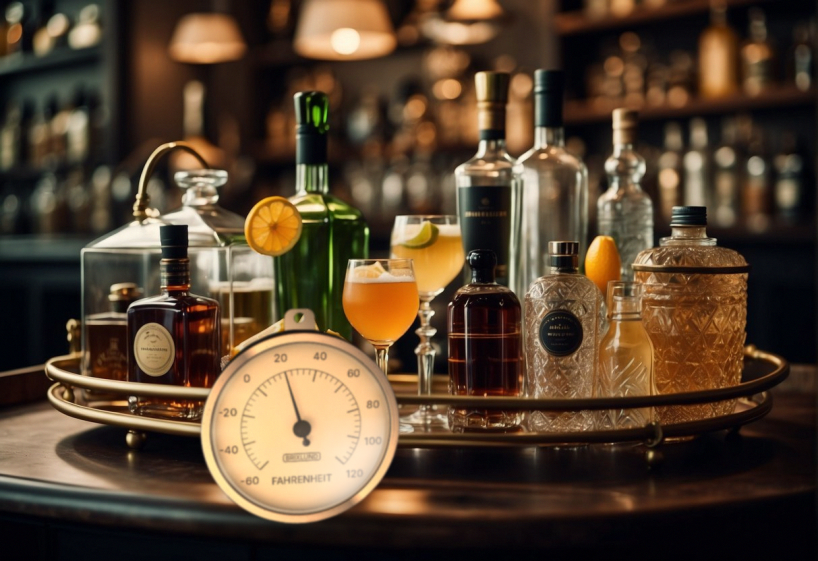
20 °F
